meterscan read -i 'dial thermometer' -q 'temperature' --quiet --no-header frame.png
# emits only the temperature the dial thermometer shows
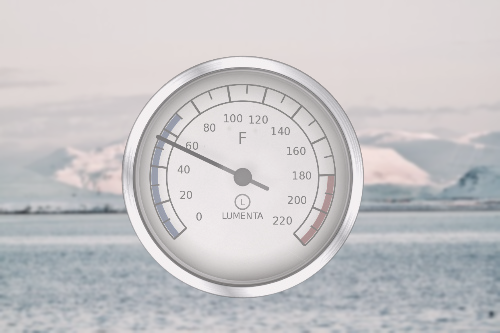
55 °F
